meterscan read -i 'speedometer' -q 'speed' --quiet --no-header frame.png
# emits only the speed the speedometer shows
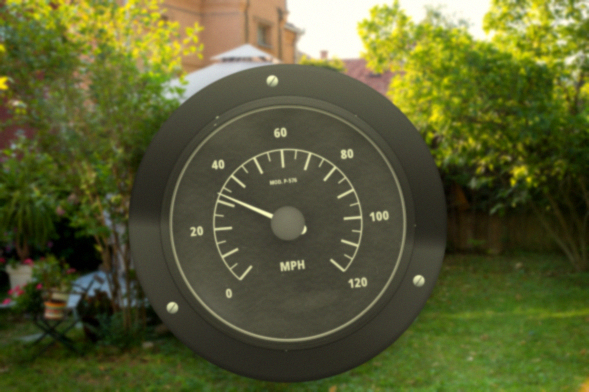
32.5 mph
